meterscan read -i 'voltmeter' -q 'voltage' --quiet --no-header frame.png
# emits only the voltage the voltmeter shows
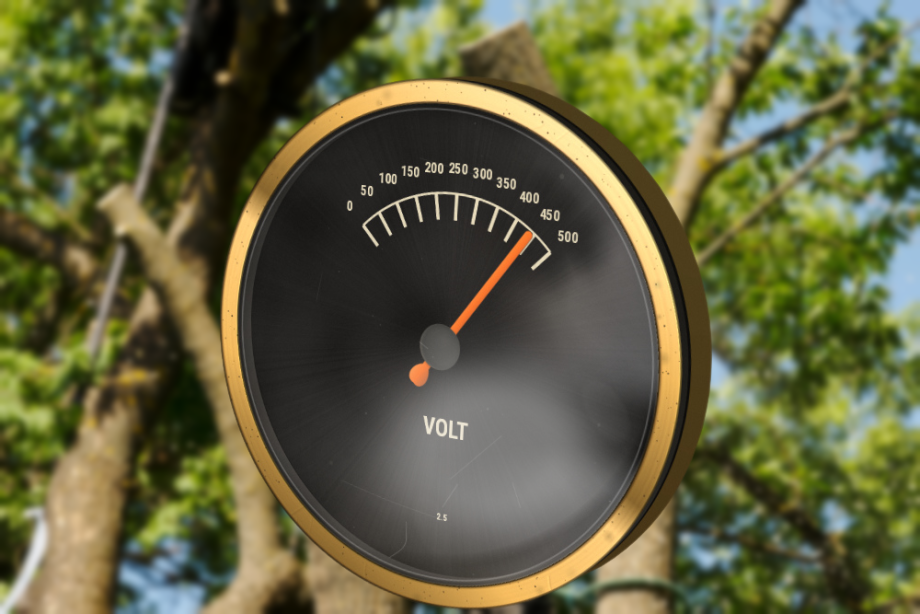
450 V
